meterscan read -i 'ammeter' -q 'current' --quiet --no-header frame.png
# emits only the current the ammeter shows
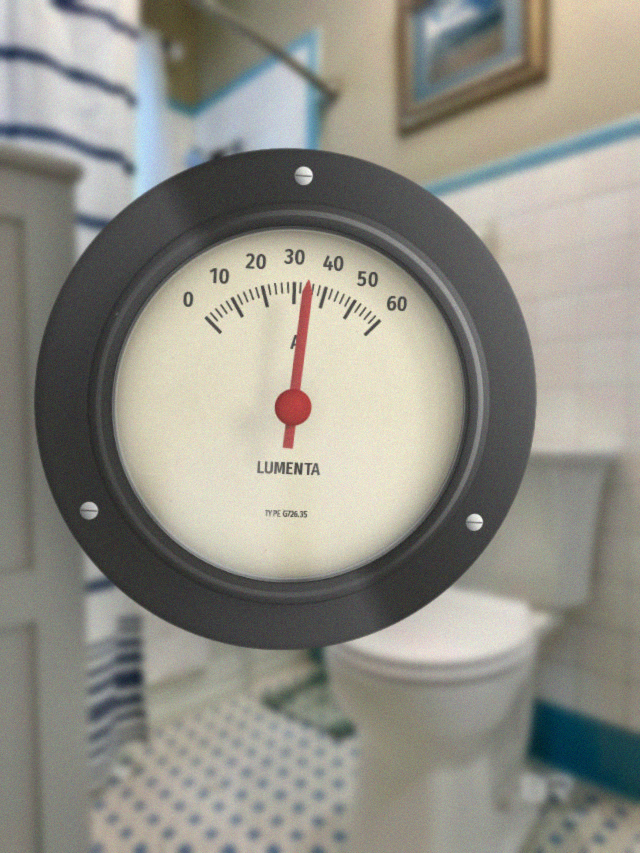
34 A
